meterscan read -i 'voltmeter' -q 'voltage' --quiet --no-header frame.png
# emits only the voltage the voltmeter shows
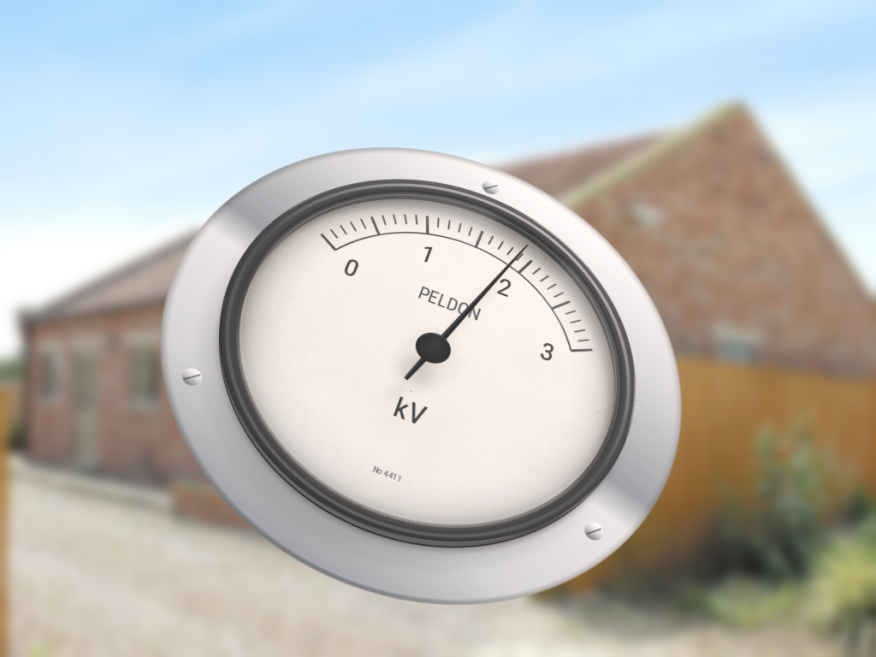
1.9 kV
